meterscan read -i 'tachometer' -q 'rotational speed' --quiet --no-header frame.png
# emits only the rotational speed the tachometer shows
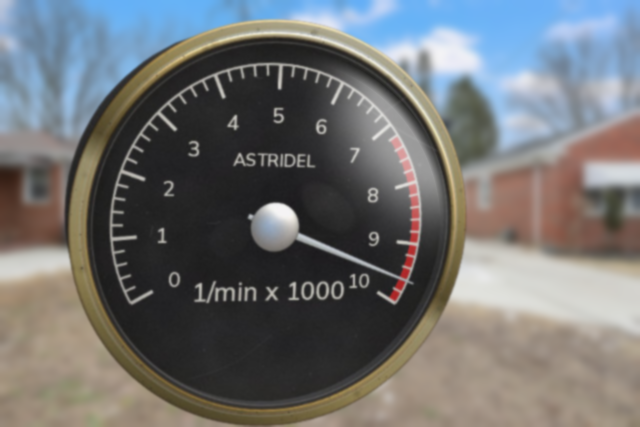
9600 rpm
